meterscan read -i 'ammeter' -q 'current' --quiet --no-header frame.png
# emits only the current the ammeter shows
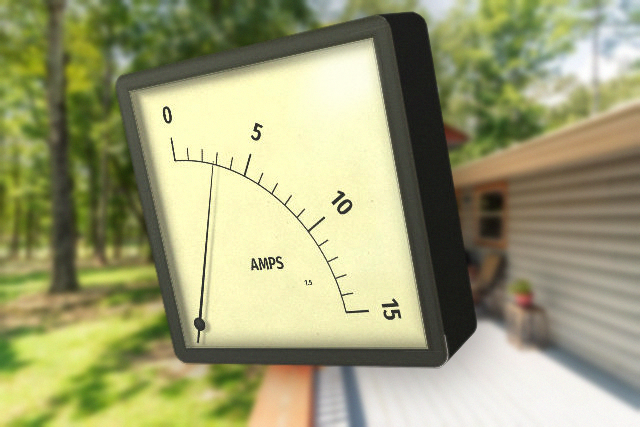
3 A
